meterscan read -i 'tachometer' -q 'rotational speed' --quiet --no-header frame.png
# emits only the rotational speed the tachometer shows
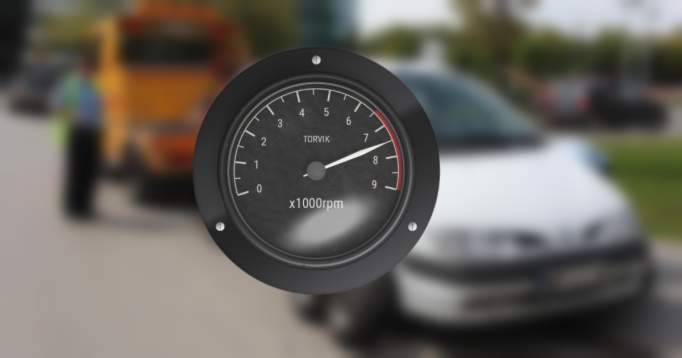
7500 rpm
